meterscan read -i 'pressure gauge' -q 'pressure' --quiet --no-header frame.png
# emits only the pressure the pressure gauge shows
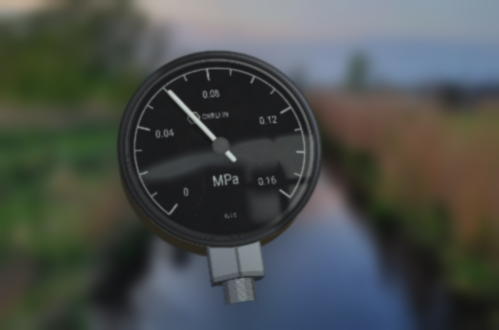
0.06 MPa
